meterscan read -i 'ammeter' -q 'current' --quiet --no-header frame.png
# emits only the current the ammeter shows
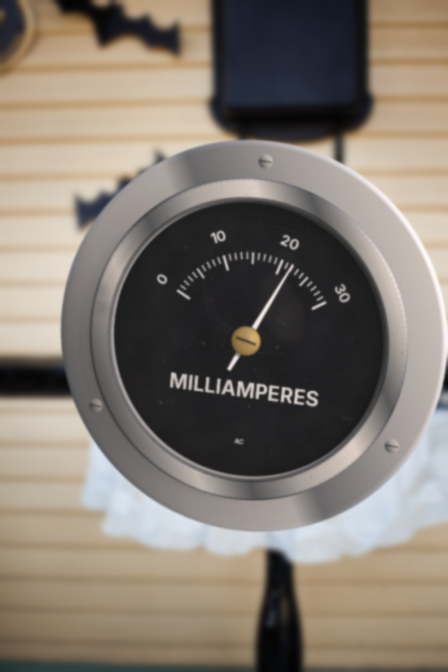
22 mA
